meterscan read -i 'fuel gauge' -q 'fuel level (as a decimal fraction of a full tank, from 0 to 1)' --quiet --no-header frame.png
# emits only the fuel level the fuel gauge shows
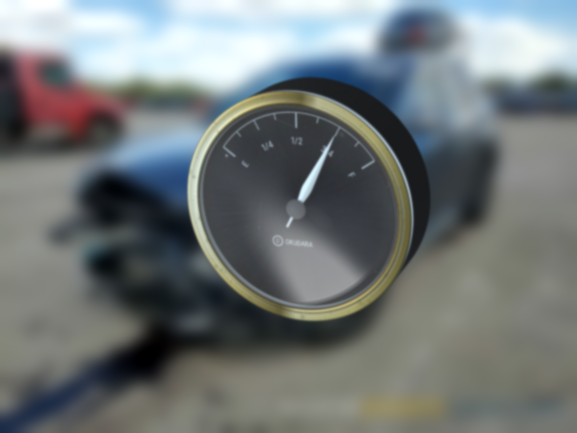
0.75
